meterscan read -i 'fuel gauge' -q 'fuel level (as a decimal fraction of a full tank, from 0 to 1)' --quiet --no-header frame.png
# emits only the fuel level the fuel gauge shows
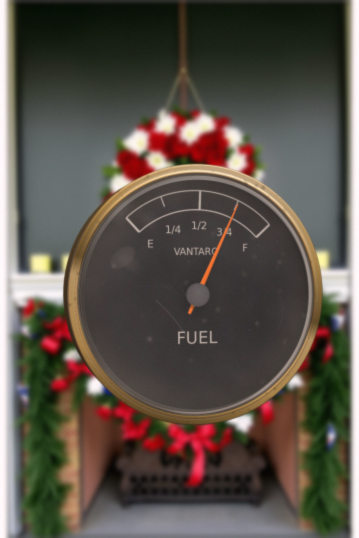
0.75
